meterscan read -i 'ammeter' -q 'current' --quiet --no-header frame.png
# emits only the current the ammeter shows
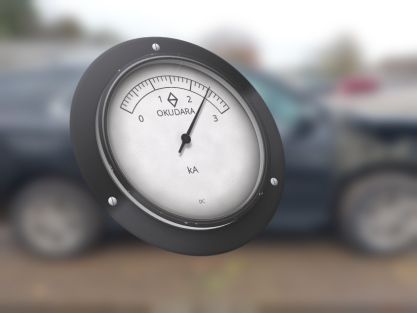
2.4 kA
